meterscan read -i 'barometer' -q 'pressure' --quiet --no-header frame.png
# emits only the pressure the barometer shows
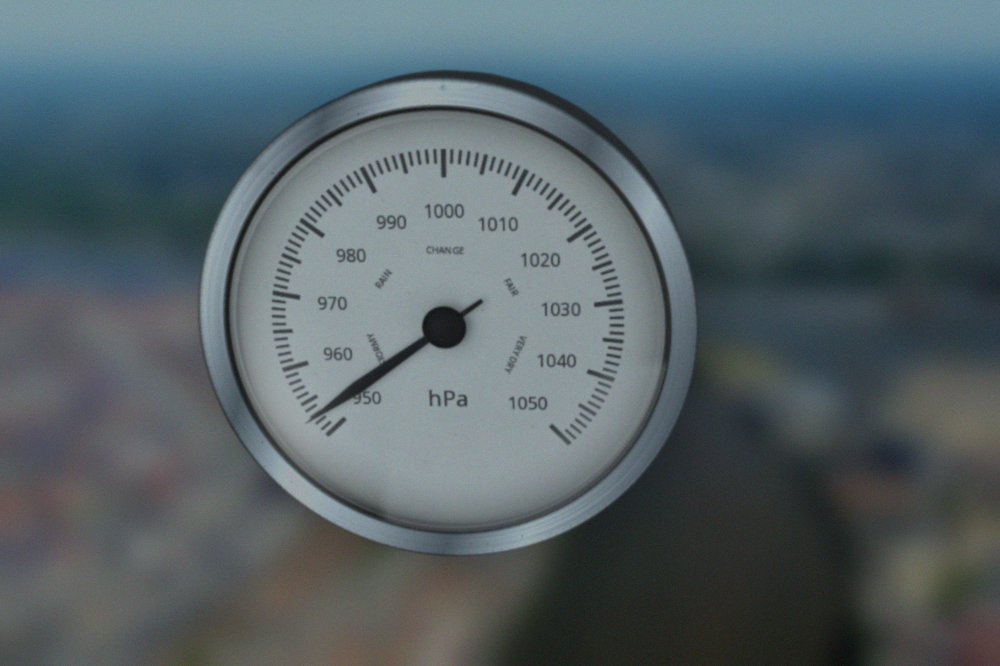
953 hPa
